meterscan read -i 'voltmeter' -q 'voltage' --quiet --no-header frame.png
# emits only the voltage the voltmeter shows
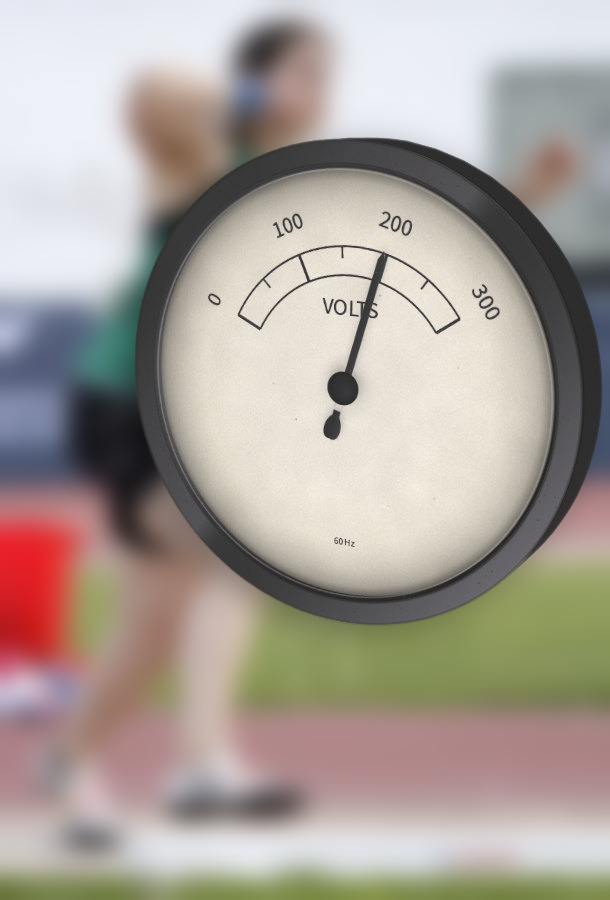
200 V
